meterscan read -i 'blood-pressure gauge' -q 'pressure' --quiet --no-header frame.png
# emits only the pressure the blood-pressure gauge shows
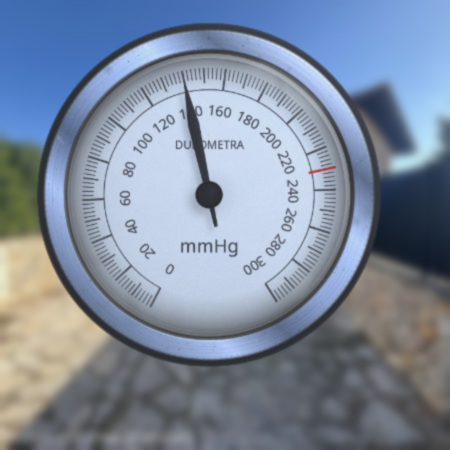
140 mmHg
